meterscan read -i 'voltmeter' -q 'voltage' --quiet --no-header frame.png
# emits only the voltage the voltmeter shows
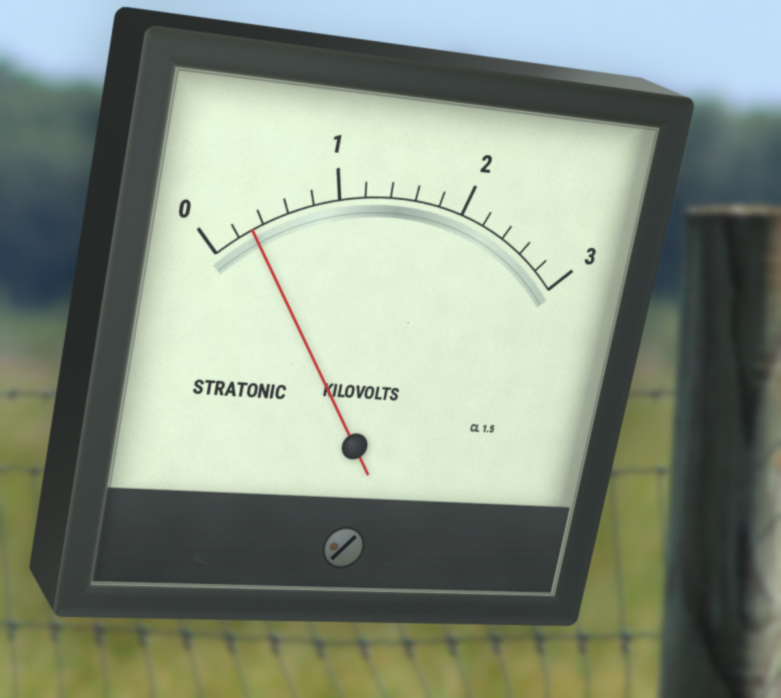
0.3 kV
